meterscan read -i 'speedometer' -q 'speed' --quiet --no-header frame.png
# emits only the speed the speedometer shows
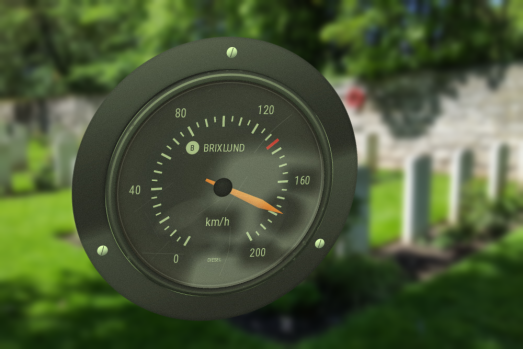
177.5 km/h
